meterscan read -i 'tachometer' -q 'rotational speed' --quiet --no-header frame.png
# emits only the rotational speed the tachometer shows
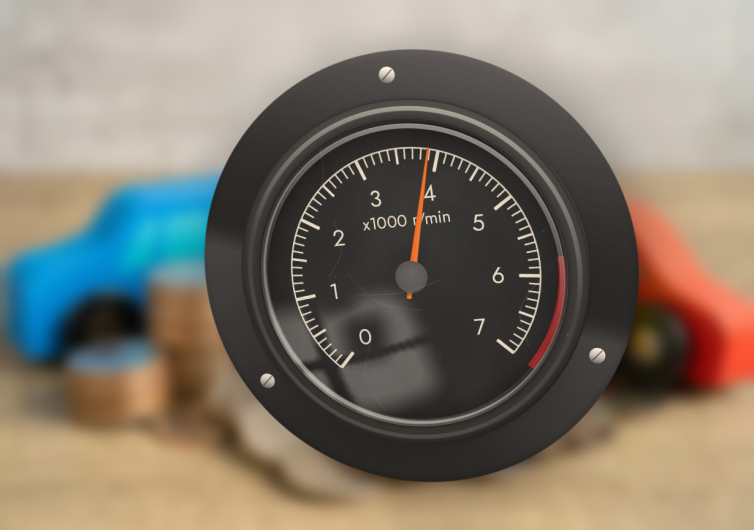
3900 rpm
